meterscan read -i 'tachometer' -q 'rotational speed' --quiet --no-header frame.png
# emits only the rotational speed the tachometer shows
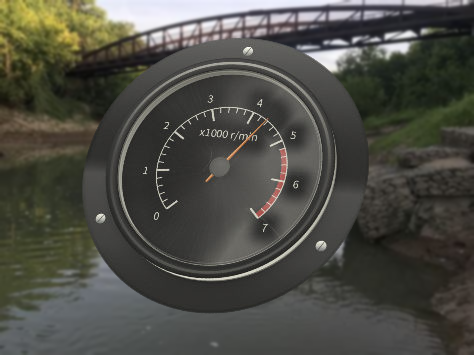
4400 rpm
